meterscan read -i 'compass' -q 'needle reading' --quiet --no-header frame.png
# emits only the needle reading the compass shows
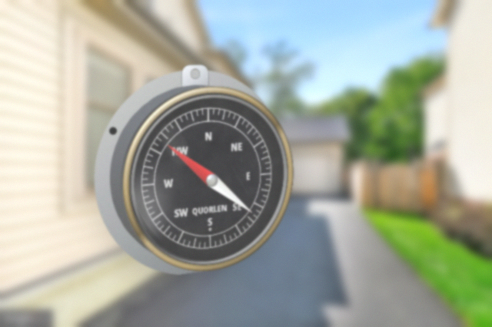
310 °
